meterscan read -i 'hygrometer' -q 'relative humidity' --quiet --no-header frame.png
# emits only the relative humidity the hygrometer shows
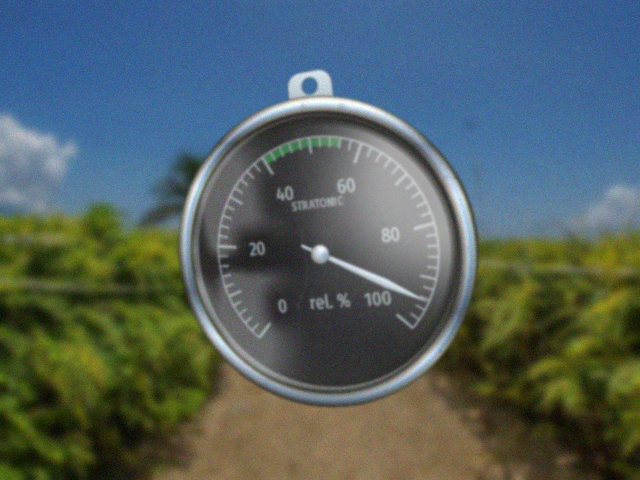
94 %
